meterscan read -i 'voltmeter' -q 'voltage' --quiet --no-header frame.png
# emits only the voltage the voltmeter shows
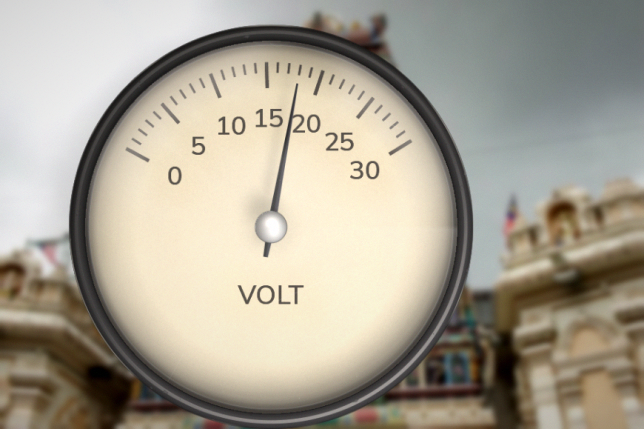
18 V
